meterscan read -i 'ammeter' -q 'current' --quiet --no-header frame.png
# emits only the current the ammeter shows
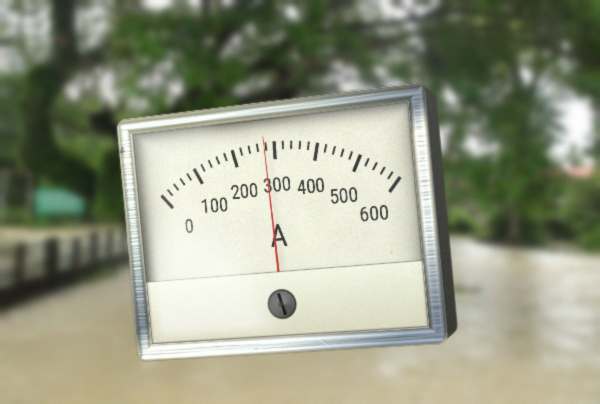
280 A
